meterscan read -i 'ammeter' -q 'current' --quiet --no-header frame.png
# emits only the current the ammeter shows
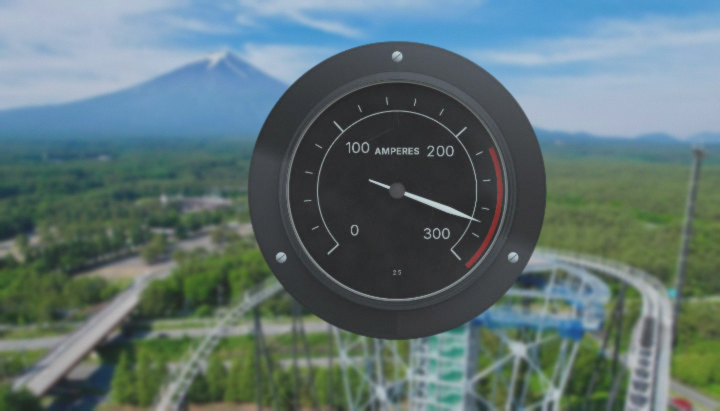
270 A
